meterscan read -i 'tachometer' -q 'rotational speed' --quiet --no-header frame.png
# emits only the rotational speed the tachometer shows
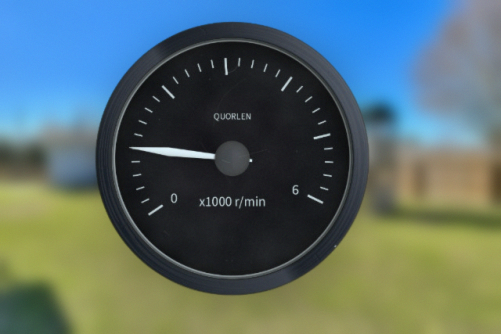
1000 rpm
